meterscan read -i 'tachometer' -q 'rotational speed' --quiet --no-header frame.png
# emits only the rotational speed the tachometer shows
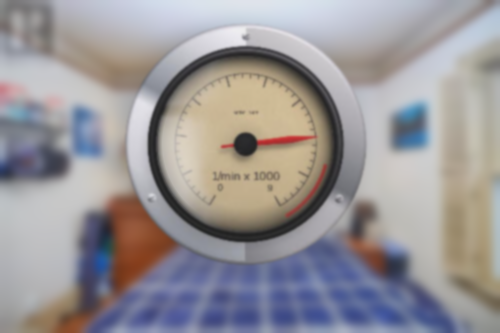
7000 rpm
